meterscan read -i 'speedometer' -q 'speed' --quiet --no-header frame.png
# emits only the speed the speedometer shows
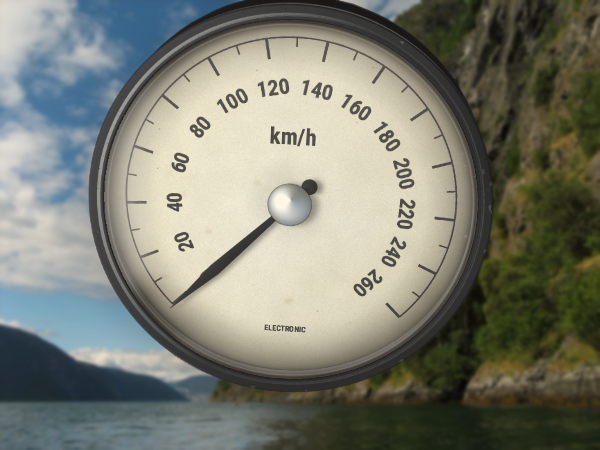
0 km/h
